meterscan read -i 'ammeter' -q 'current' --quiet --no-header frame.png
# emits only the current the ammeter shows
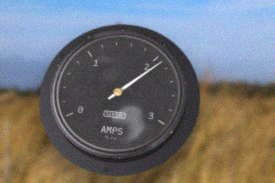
2.1 A
